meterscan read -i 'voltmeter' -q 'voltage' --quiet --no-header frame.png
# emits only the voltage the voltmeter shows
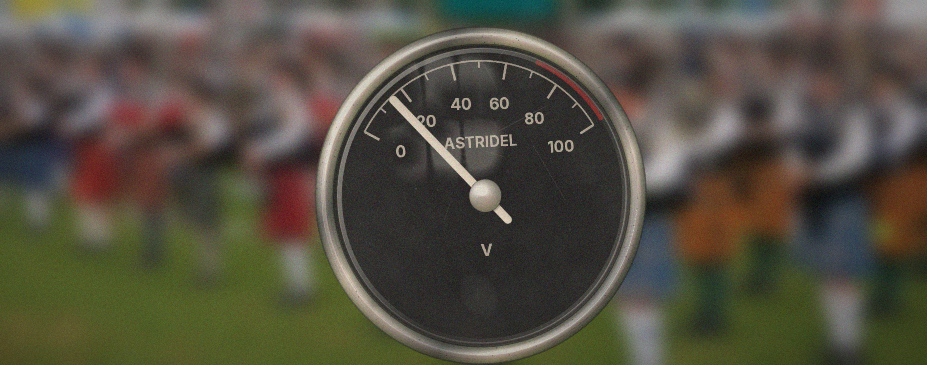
15 V
